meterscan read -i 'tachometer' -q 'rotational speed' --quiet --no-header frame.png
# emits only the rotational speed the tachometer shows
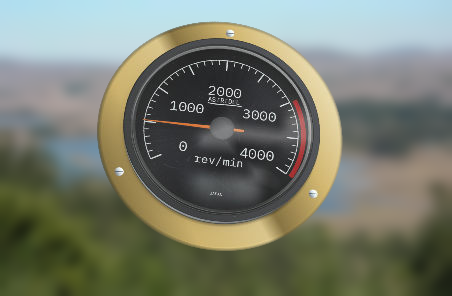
500 rpm
